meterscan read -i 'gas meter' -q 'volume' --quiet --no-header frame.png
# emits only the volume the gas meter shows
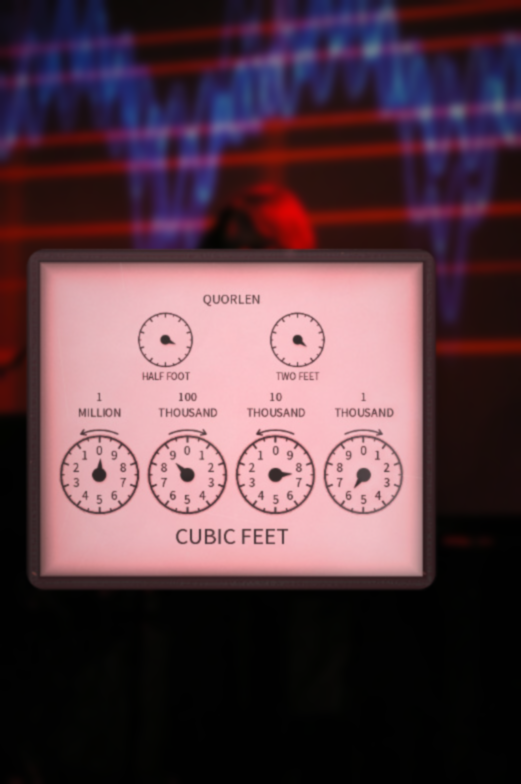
987600 ft³
